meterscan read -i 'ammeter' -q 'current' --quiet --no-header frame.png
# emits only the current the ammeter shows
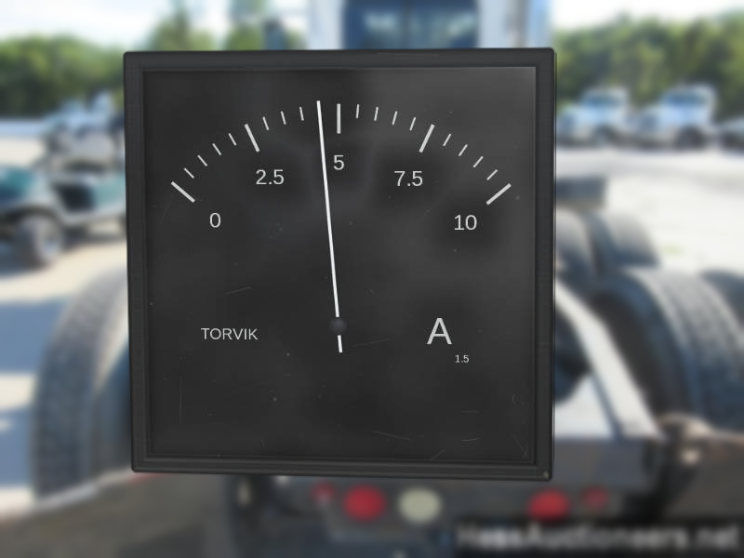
4.5 A
